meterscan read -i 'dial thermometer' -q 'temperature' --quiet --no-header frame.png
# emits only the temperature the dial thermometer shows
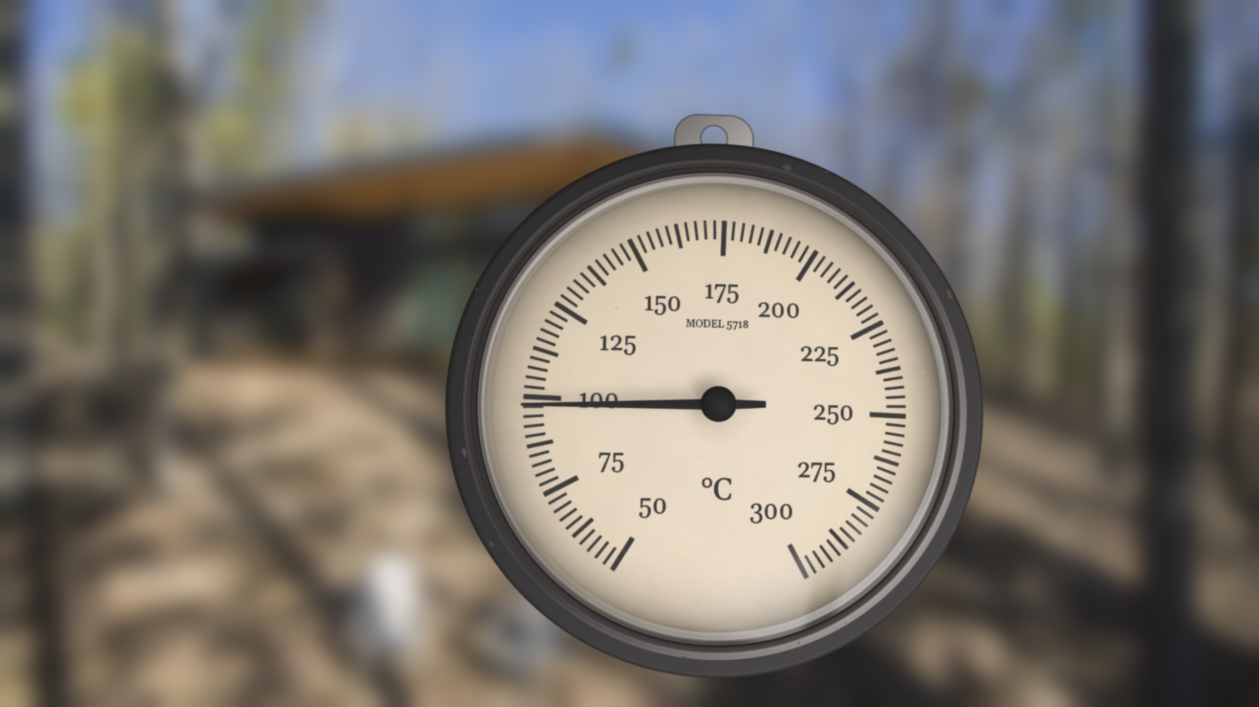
97.5 °C
